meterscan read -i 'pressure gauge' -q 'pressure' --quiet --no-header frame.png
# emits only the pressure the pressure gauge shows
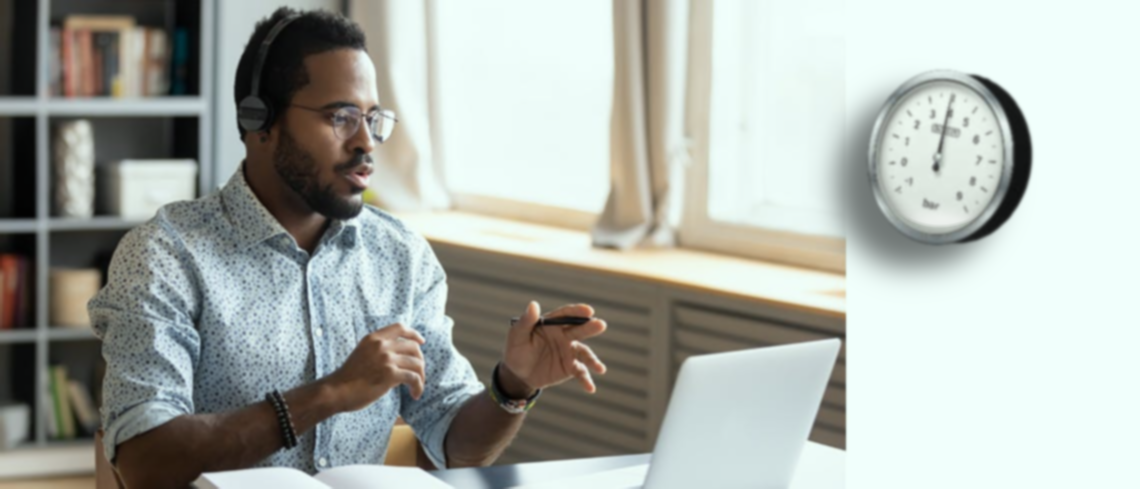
4 bar
